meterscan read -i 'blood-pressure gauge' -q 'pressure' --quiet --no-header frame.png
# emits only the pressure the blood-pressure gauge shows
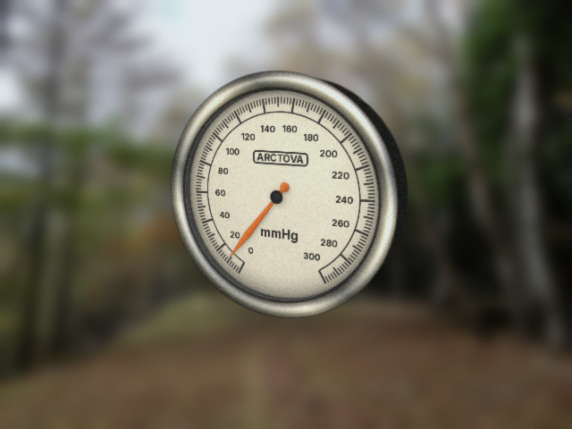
10 mmHg
